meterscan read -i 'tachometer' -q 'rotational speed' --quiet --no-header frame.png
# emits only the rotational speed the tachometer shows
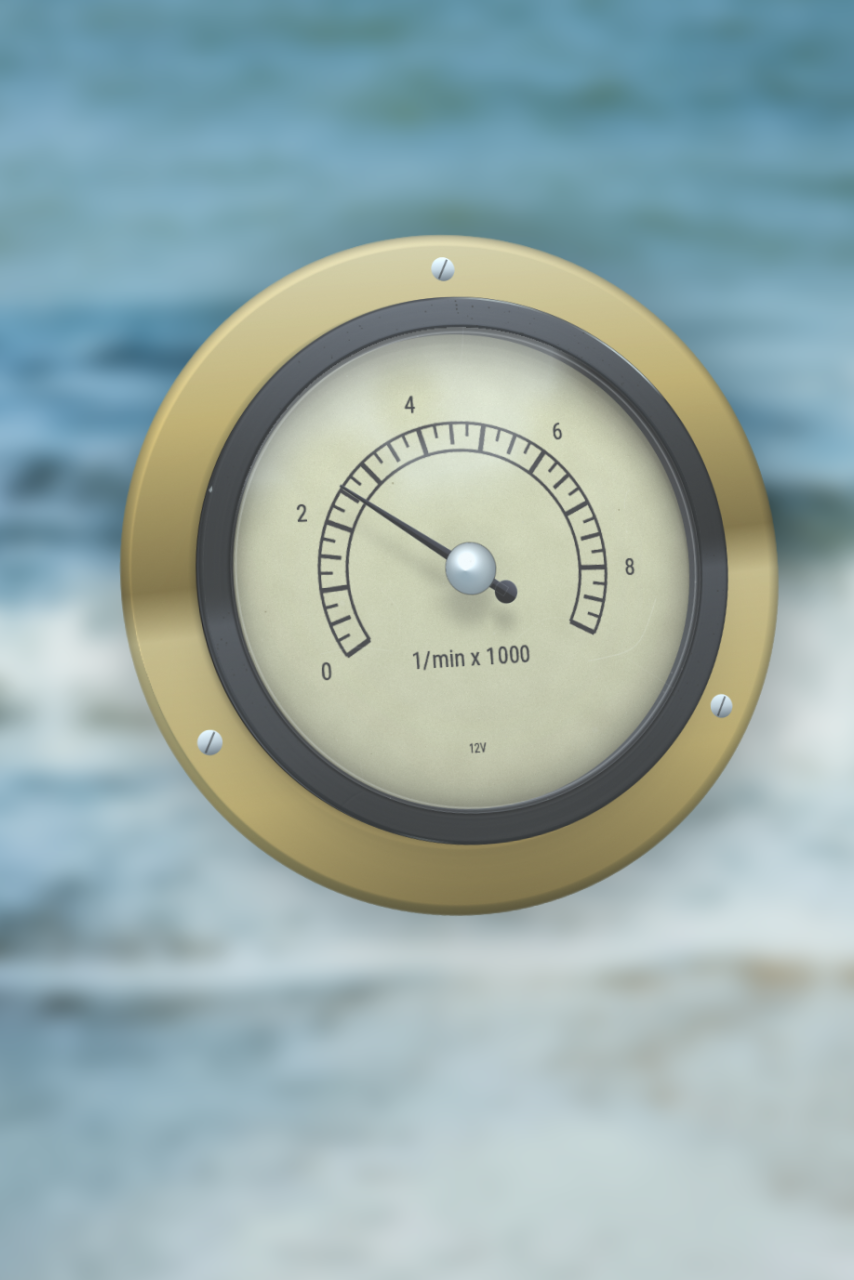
2500 rpm
